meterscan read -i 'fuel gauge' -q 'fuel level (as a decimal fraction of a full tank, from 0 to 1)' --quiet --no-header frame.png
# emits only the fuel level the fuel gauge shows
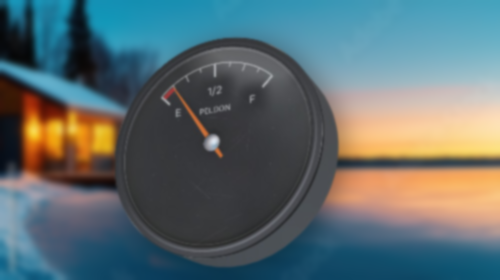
0.125
